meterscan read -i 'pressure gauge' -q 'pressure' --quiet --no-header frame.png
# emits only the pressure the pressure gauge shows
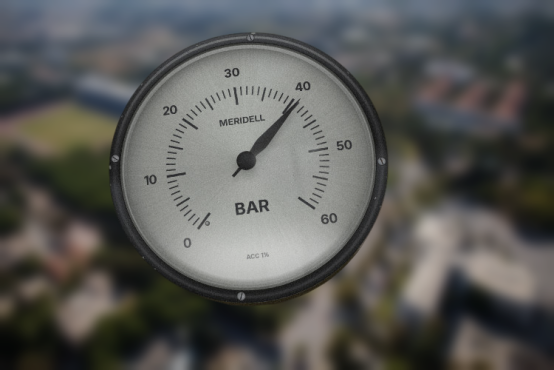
41 bar
